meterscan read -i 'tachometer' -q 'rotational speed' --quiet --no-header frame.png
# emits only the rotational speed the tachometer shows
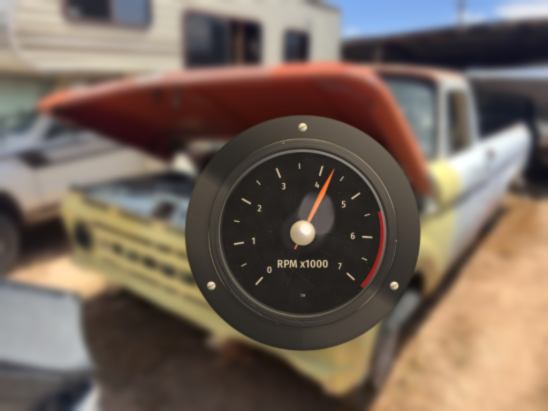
4250 rpm
